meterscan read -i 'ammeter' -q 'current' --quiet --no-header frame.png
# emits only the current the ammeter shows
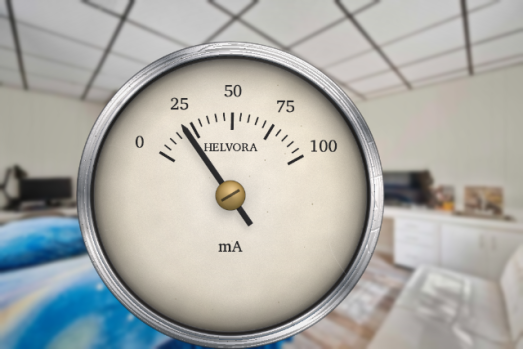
20 mA
